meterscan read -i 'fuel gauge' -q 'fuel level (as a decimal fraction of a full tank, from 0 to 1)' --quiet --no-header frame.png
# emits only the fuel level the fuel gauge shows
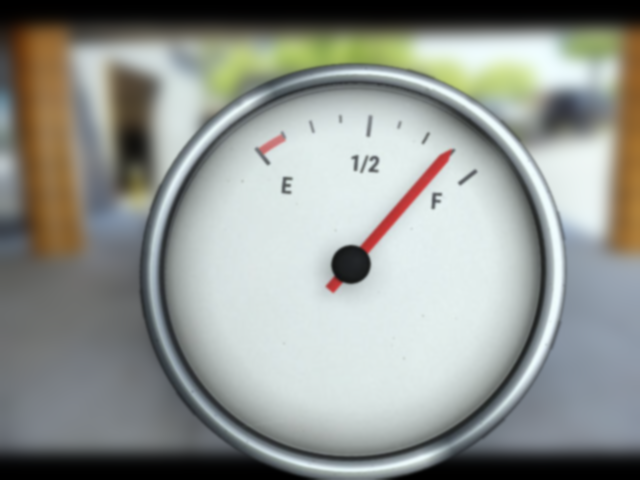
0.875
